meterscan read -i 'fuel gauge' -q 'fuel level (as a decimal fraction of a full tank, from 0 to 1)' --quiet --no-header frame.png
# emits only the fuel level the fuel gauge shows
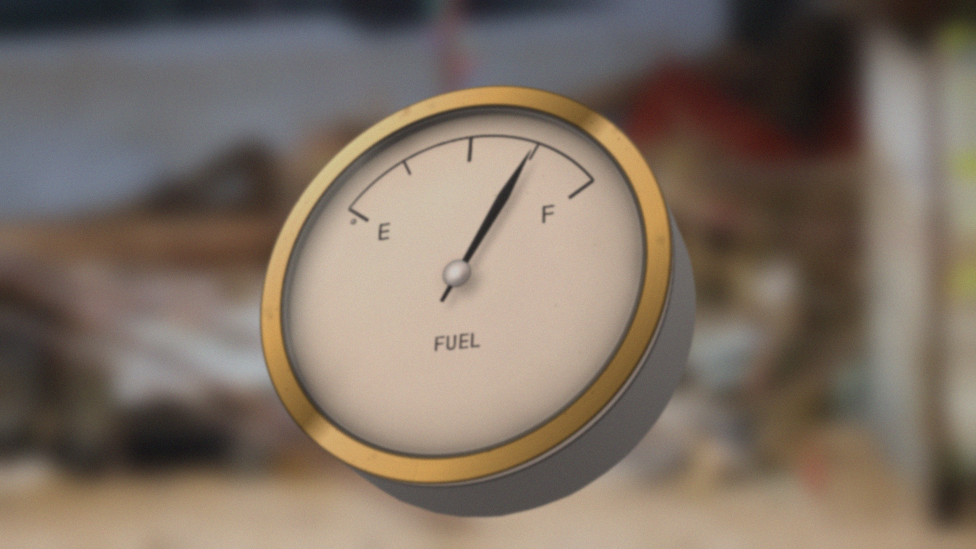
0.75
